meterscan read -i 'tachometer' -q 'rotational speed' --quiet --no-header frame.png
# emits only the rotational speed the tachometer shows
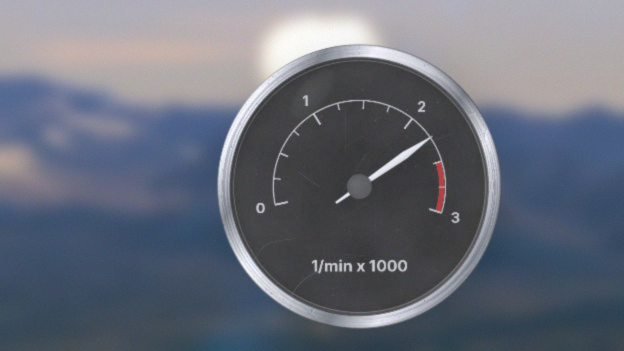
2250 rpm
